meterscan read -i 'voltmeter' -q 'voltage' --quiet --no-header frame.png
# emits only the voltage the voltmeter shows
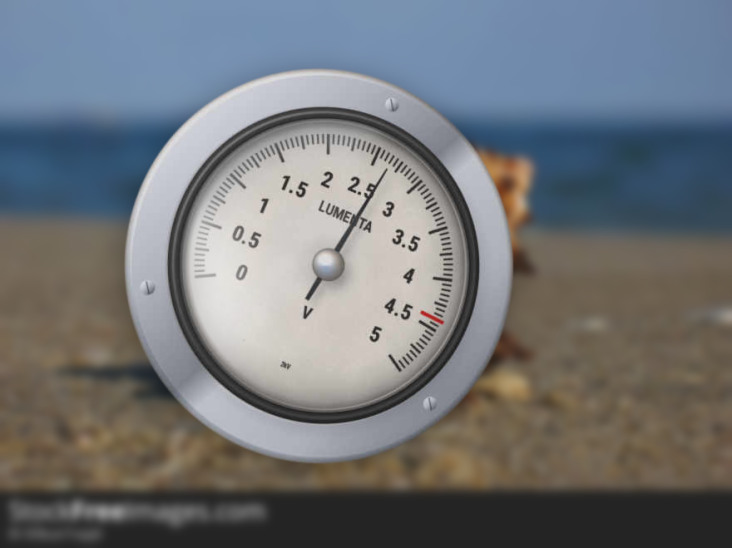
2.65 V
